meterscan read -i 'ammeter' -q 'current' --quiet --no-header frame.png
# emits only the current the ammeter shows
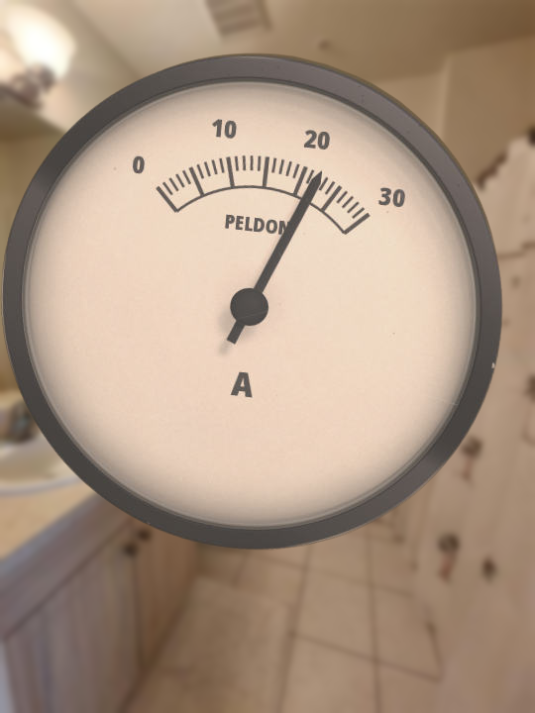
22 A
